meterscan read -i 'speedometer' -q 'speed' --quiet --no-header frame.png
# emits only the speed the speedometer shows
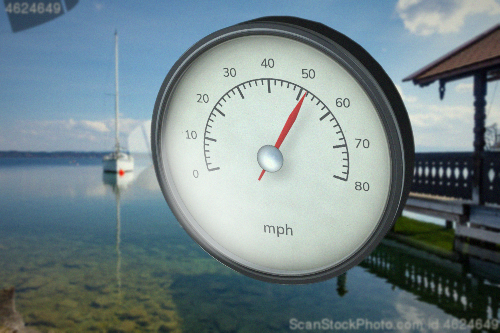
52 mph
